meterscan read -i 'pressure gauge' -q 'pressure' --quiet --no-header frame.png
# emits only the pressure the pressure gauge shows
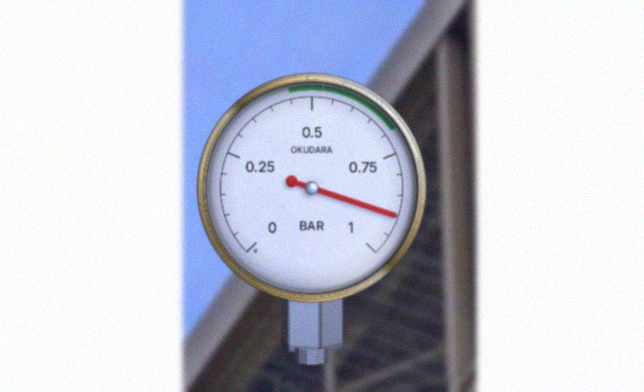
0.9 bar
